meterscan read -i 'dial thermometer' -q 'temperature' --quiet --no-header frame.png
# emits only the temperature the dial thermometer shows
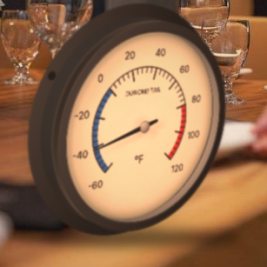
-40 °F
